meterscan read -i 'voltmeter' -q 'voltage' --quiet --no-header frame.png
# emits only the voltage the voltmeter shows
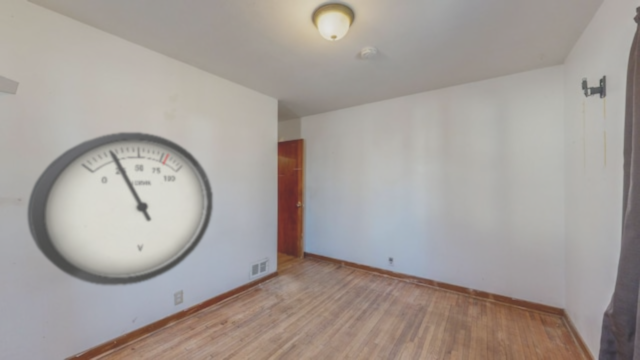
25 V
